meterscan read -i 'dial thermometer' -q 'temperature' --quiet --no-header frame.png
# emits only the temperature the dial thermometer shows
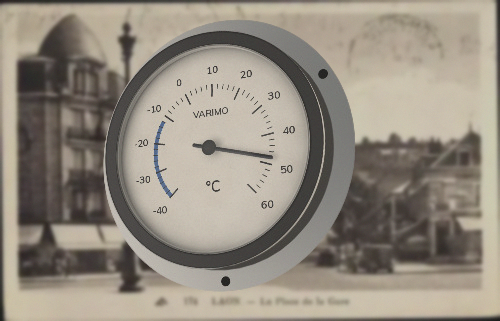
48 °C
